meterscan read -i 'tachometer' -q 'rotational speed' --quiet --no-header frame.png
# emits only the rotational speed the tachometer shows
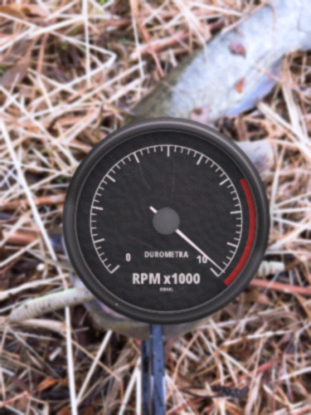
9800 rpm
